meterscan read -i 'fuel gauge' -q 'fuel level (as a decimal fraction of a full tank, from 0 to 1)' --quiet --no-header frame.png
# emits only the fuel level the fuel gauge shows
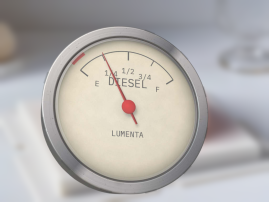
0.25
